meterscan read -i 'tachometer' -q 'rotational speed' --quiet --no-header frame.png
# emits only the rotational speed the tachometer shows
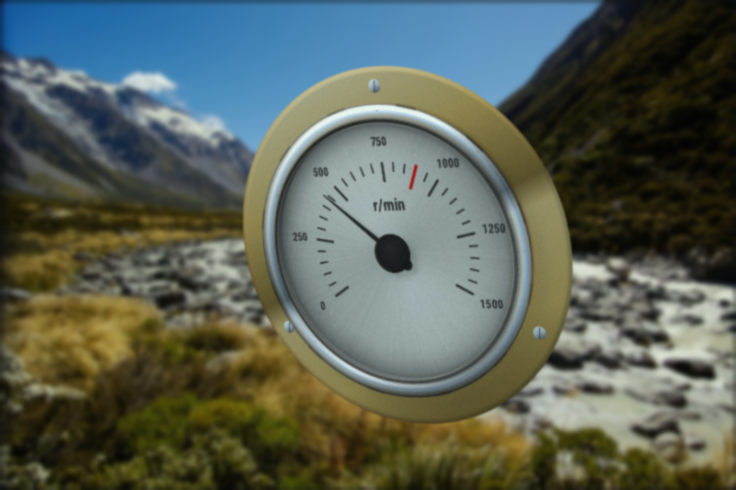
450 rpm
